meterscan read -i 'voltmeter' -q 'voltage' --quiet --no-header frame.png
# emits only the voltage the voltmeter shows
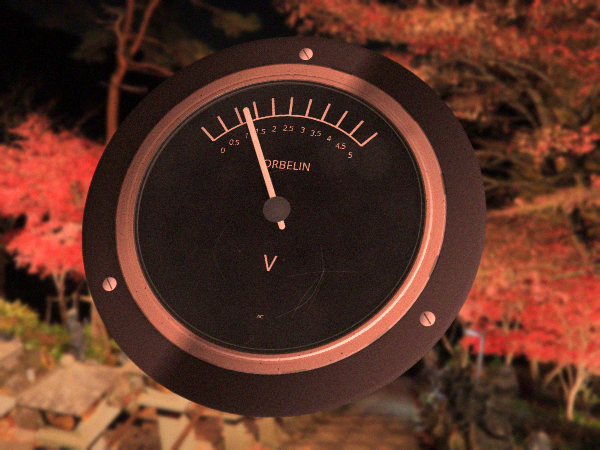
1.25 V
